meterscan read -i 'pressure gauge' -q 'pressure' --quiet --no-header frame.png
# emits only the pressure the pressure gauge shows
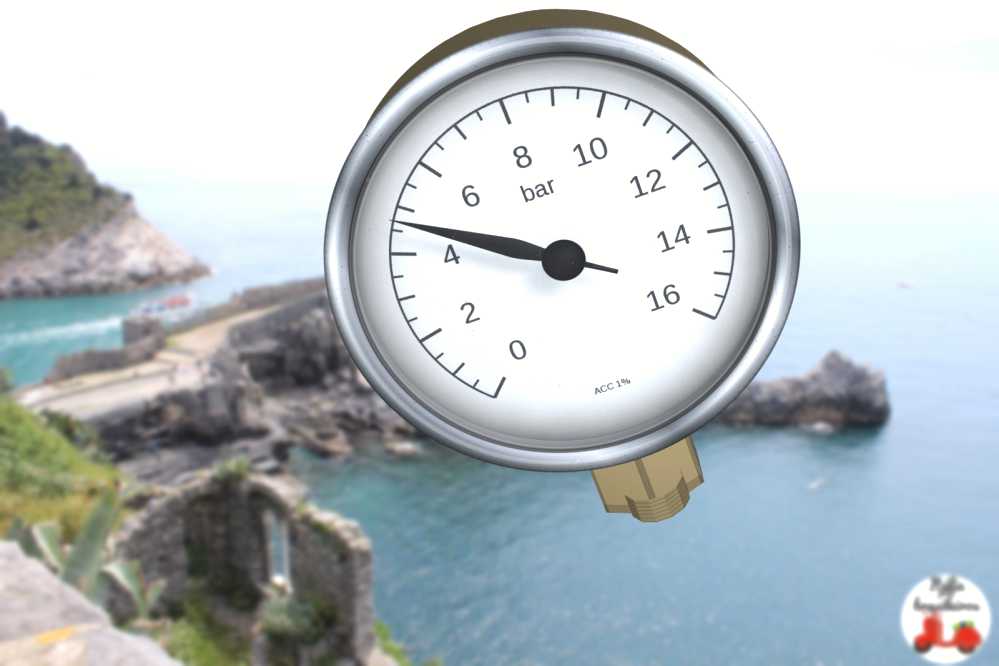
4.75 bar
